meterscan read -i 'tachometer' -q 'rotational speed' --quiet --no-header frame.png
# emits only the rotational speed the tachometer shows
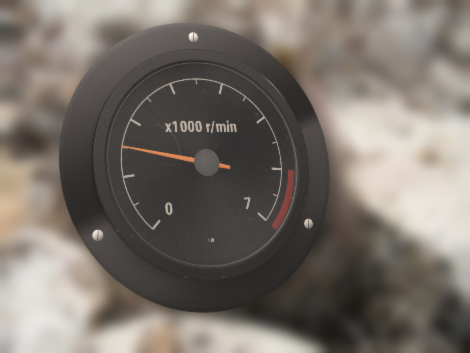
1500 rpm
